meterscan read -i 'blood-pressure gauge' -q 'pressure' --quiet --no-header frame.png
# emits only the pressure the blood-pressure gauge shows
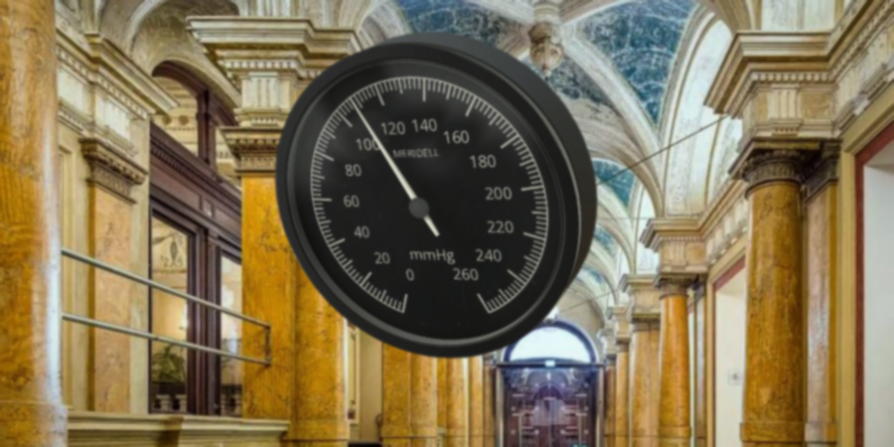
110 mmHg
